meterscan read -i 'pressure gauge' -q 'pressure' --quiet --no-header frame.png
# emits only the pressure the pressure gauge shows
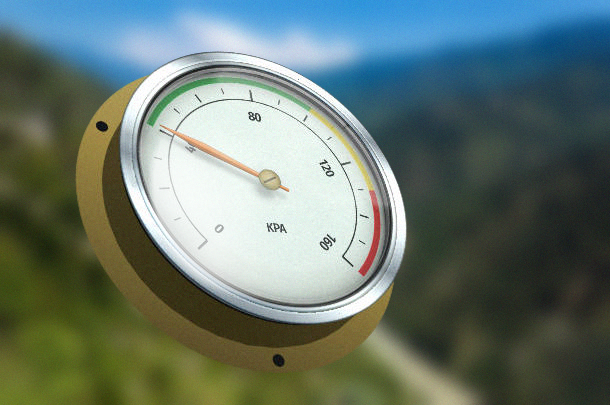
40 kPa
